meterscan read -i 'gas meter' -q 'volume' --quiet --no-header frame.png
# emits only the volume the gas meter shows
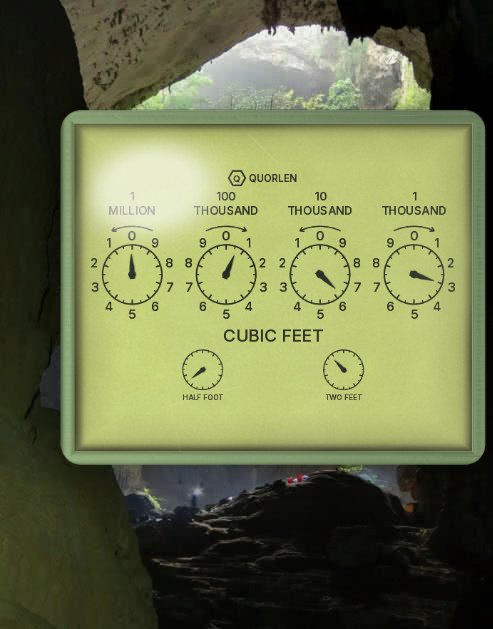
6300 ft³
